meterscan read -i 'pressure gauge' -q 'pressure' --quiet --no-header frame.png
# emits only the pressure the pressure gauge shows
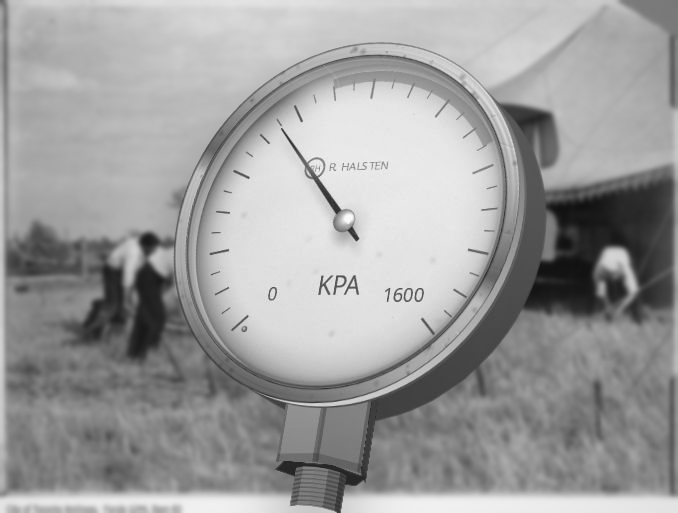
550 kPa
